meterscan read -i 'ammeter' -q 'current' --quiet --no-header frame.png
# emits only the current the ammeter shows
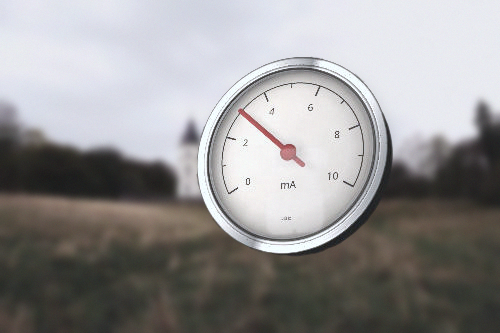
3 mA
